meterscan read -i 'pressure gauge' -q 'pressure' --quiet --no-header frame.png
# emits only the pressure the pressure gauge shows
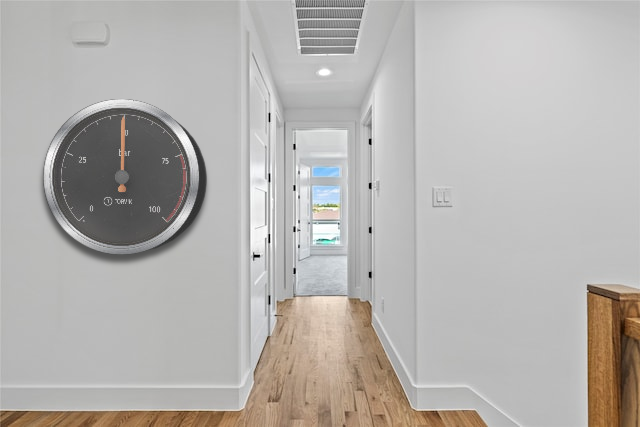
50 bar
